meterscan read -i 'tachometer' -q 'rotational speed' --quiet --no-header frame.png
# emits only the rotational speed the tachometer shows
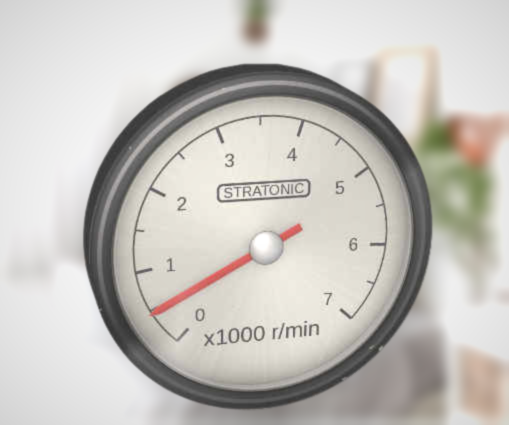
500 rpm
